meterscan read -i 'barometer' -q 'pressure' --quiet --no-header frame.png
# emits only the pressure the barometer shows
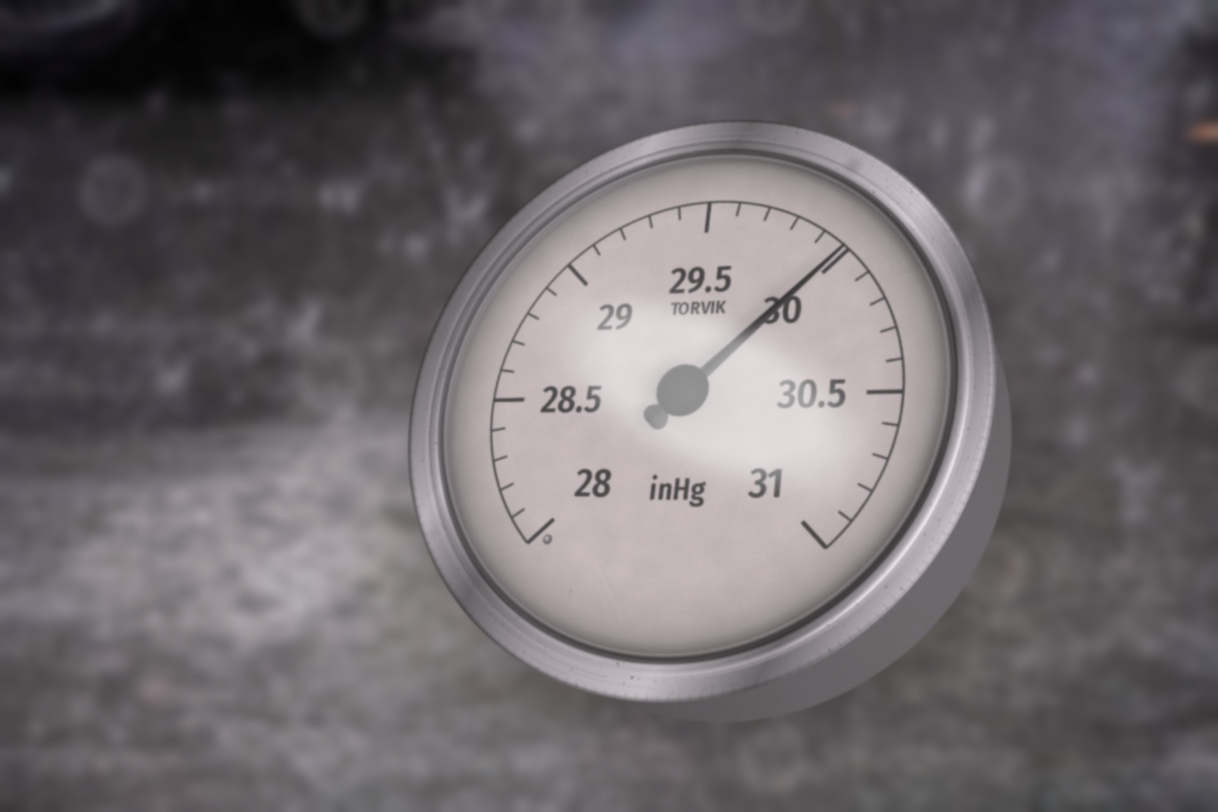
30 inHg
